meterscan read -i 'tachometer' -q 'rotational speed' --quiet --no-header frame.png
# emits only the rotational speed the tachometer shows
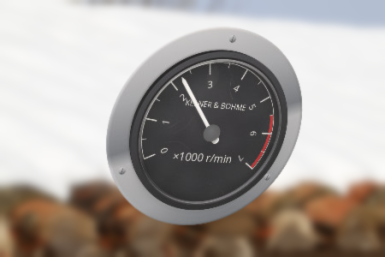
2250 rpm
